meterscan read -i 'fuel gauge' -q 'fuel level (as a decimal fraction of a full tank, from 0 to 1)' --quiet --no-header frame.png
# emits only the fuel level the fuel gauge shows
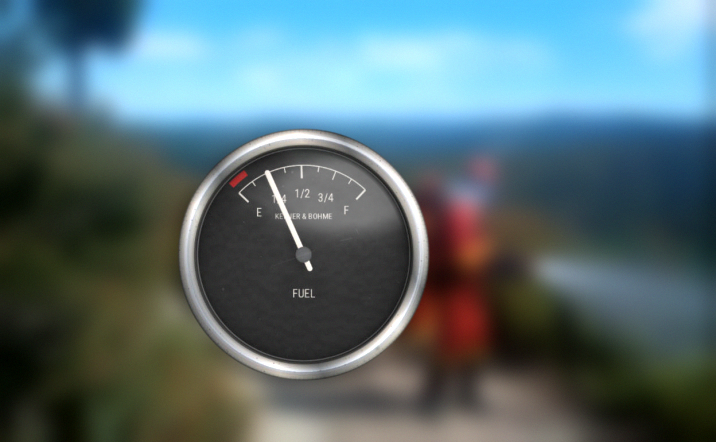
0.25
